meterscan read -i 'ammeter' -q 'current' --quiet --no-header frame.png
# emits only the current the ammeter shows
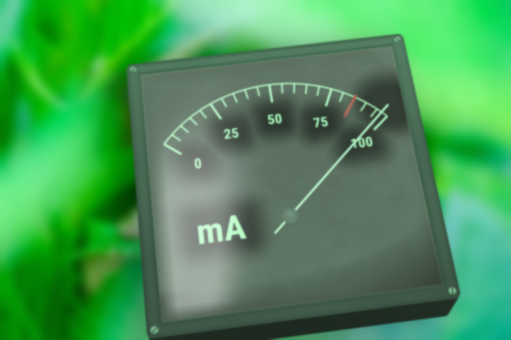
97.5 mA
